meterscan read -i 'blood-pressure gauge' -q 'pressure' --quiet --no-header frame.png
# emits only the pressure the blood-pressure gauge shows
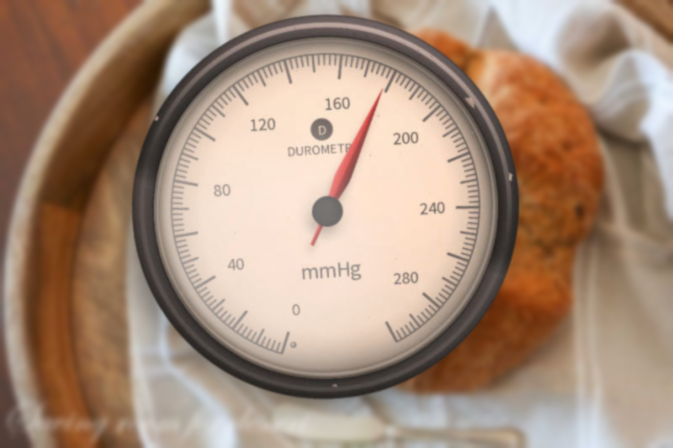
178 mmHg
